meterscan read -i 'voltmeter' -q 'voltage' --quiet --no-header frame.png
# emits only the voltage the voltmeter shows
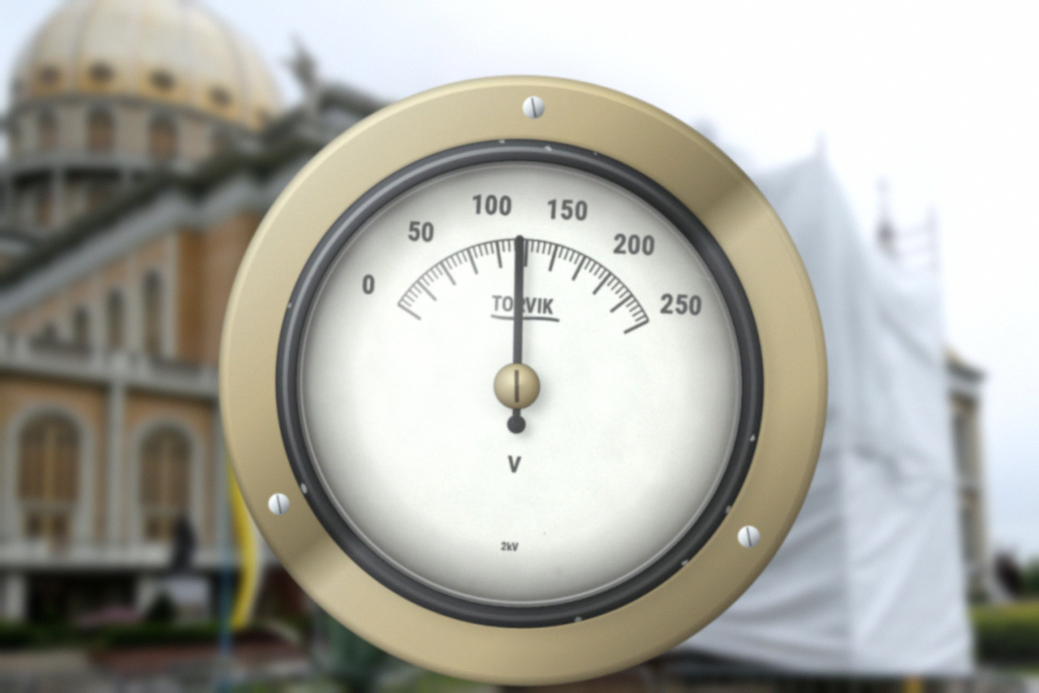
120 V
